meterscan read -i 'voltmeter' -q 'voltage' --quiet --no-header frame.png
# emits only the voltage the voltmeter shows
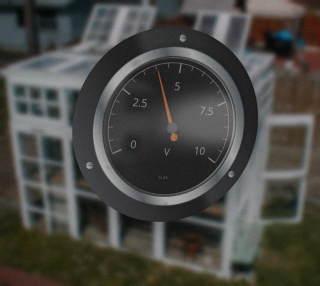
4 V
